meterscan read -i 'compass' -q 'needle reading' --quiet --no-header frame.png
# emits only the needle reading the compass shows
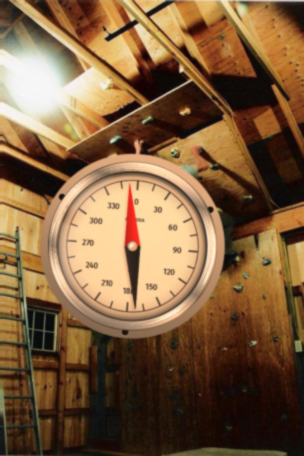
352.5 °
